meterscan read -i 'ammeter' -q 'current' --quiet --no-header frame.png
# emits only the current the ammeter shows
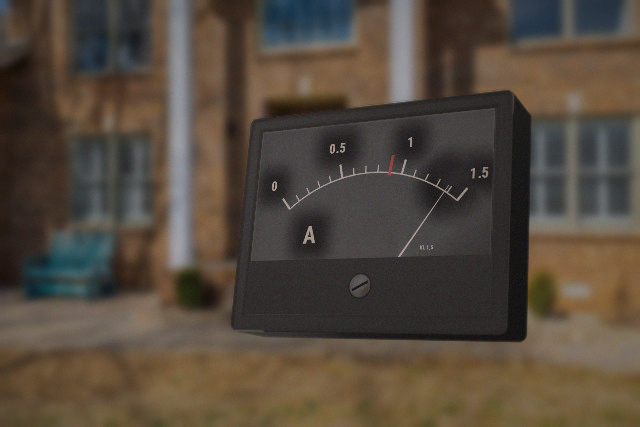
1.4 A
